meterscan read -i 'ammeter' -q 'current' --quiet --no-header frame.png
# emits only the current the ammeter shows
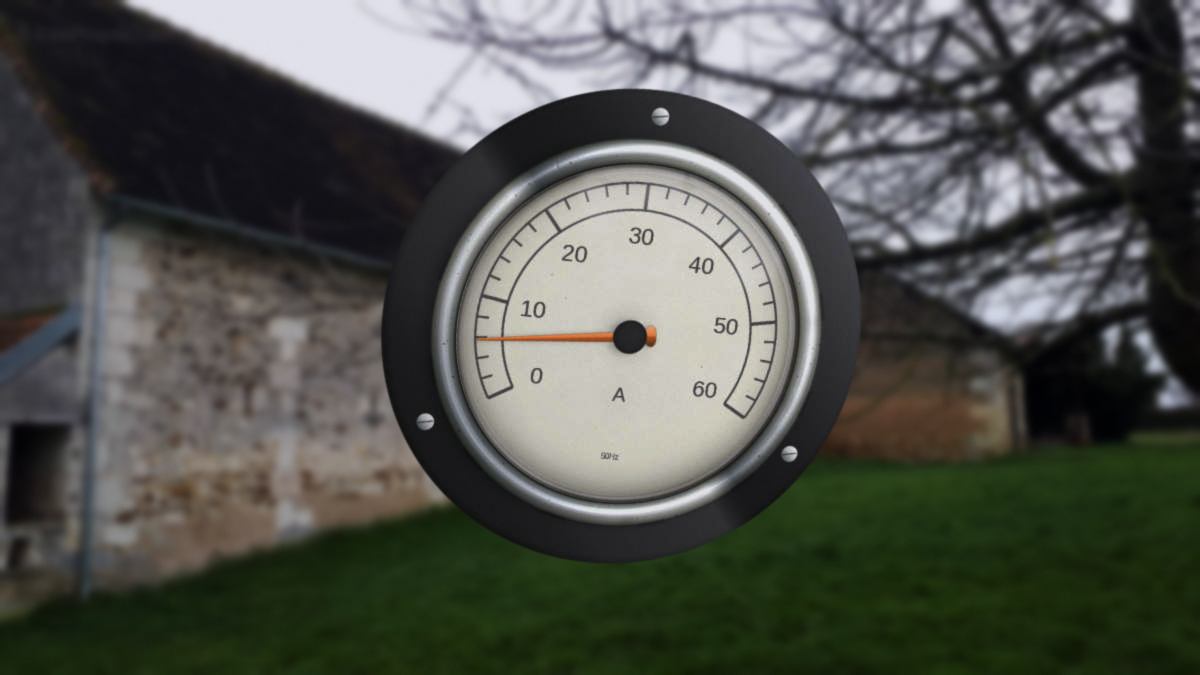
6 A
